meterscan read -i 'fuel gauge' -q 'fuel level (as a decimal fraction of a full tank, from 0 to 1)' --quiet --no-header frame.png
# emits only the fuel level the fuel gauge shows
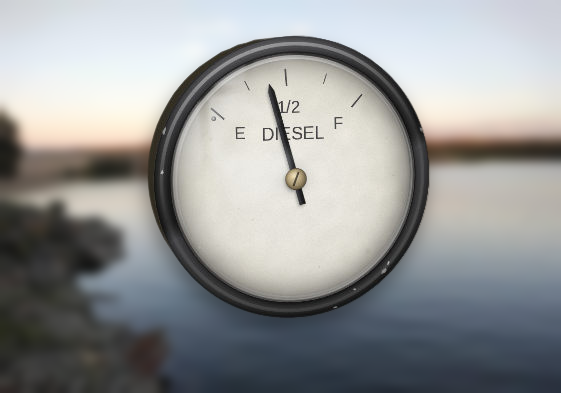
0.375
